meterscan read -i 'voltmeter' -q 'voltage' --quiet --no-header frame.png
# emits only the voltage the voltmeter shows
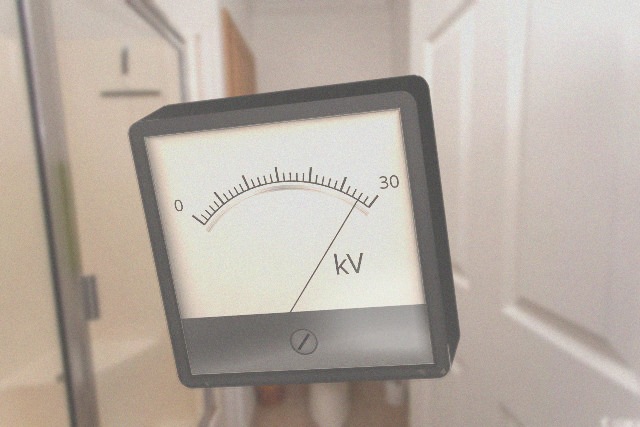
28 kV
